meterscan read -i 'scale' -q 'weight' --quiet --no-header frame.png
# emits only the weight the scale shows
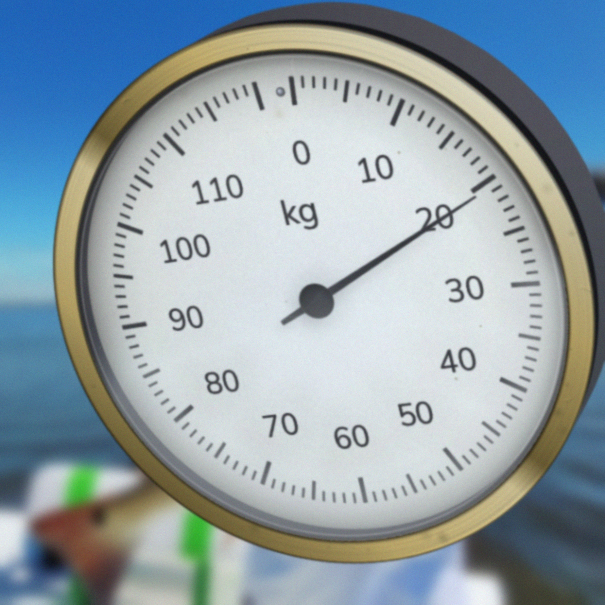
20.5 kg
